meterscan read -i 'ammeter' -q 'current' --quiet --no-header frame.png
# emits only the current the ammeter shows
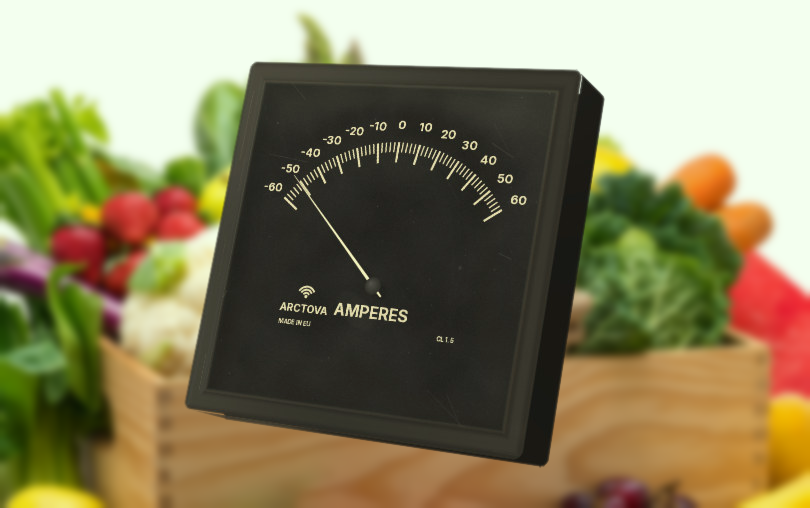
-50 A
